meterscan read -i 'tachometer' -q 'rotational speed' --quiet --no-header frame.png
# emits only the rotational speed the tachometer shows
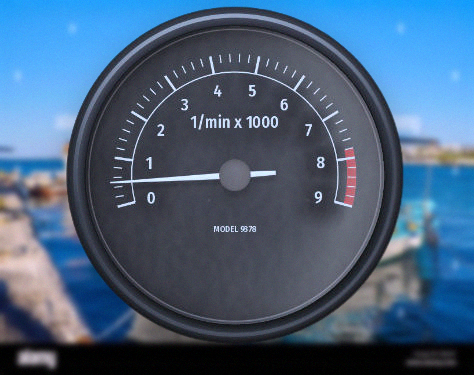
500 rpm
